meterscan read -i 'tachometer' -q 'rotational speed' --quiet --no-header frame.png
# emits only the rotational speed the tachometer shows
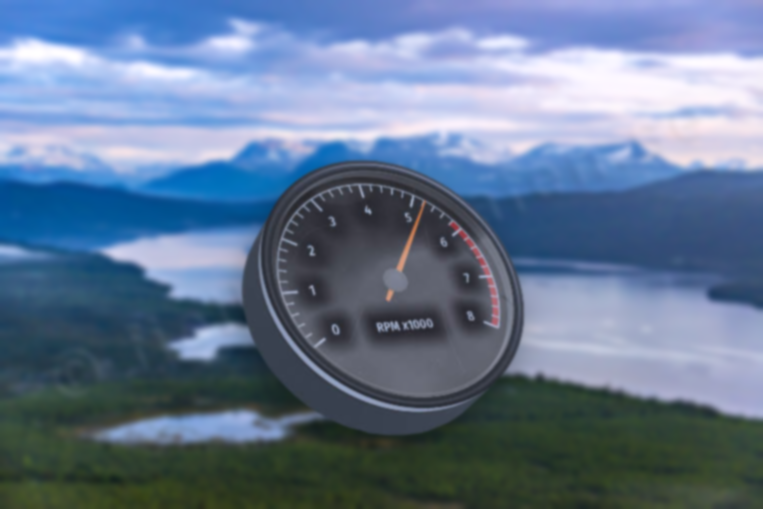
5200 rpm
